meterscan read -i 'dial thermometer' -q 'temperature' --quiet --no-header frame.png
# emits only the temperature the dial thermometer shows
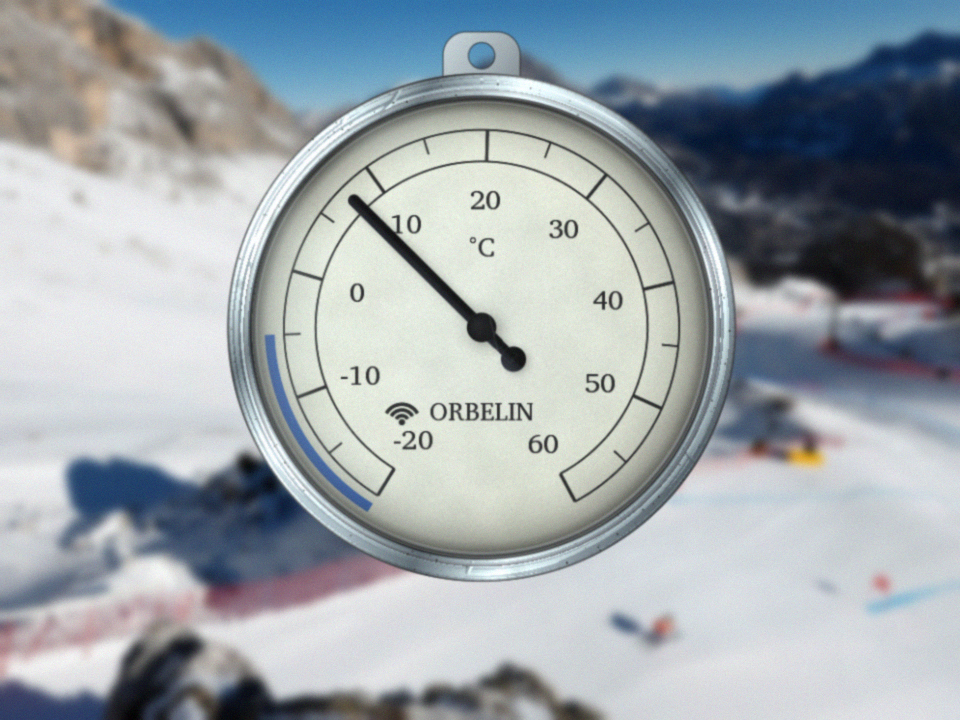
7.5 °C
